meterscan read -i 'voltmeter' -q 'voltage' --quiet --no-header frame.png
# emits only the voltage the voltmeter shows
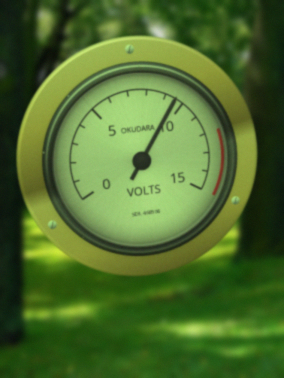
9.5 V
